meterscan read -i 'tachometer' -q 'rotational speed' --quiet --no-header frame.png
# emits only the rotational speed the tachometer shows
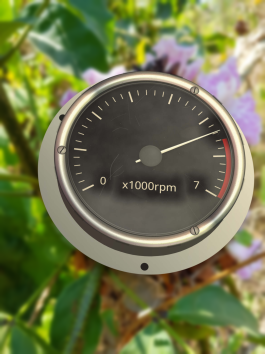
5400 rpm
